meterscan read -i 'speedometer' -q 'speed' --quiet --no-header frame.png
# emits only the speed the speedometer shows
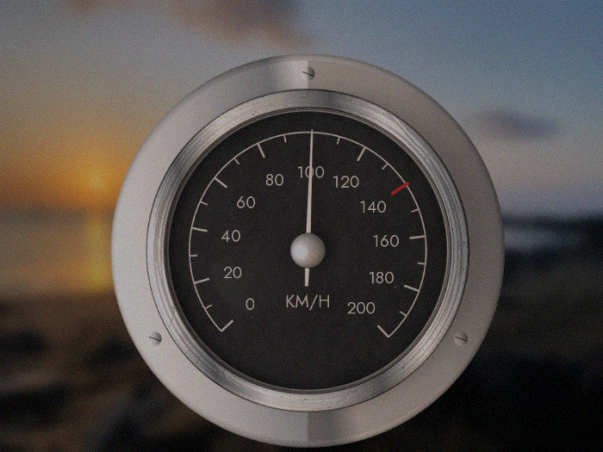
100 km/h
